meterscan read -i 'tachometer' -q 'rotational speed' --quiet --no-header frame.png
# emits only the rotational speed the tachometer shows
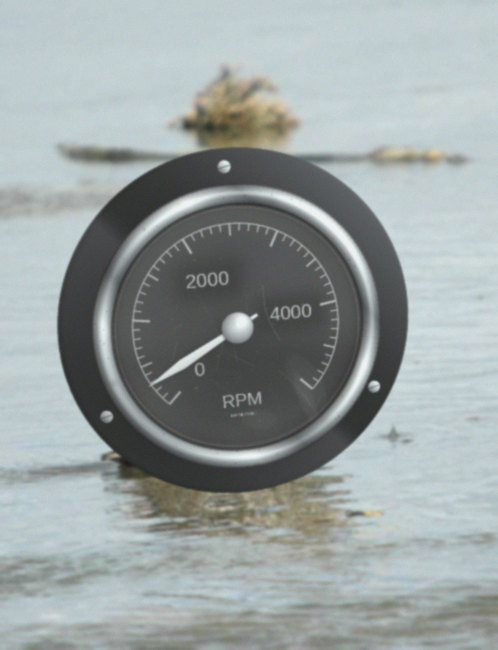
300 rpm
